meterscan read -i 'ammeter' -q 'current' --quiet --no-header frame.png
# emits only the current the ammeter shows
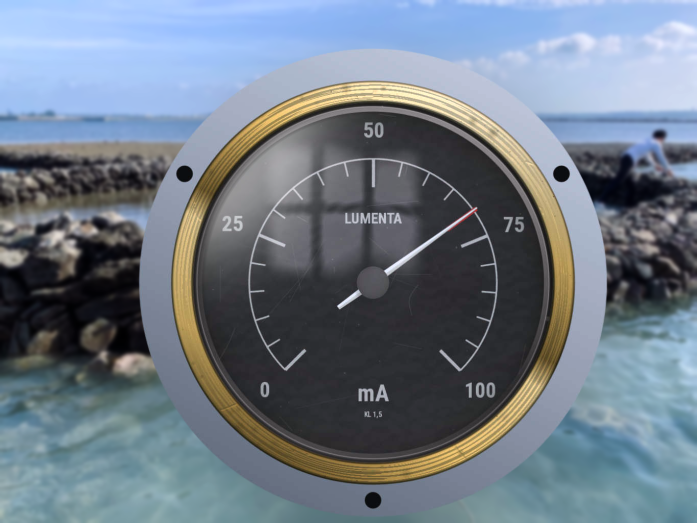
70 mA
